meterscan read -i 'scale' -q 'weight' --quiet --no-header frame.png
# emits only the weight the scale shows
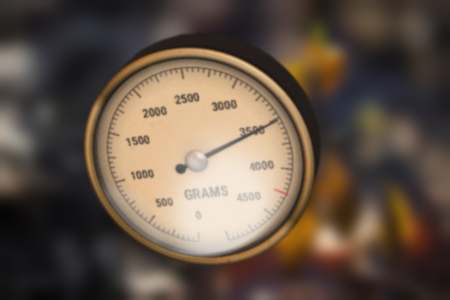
3500 g
